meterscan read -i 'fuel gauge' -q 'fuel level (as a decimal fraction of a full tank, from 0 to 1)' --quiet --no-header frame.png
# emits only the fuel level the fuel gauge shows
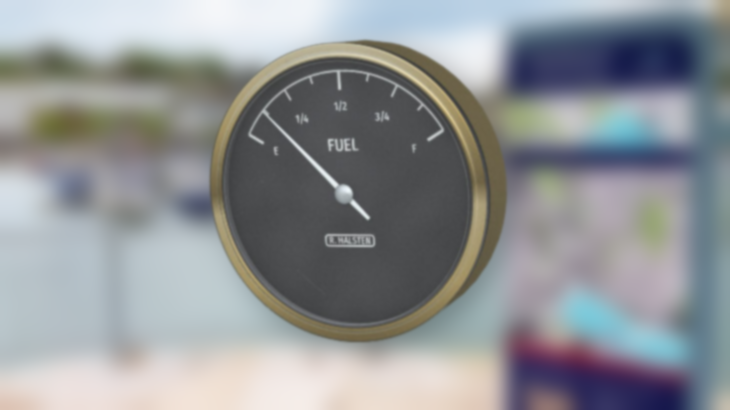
0.125
